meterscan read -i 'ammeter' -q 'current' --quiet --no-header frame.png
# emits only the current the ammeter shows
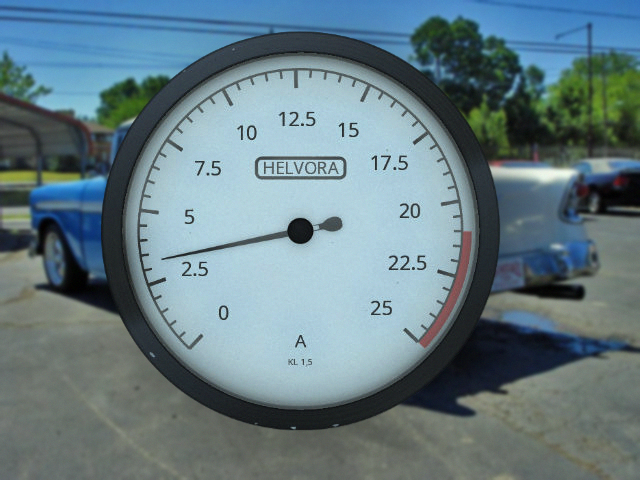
3.25 A
